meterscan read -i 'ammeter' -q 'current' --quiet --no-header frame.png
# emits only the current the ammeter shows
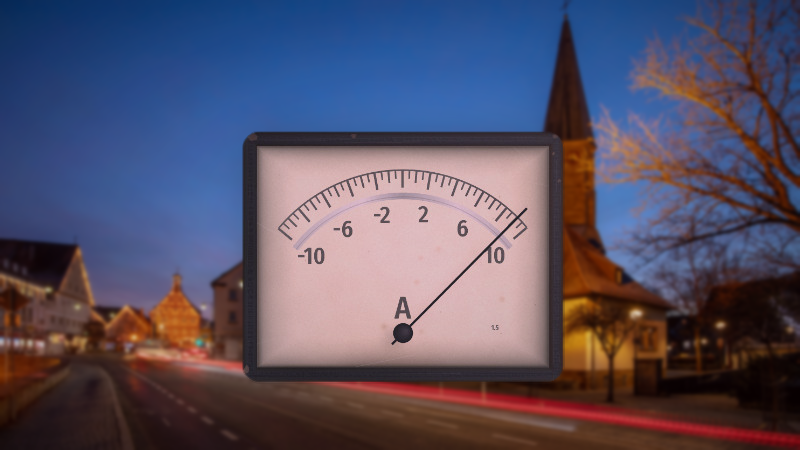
9 A
